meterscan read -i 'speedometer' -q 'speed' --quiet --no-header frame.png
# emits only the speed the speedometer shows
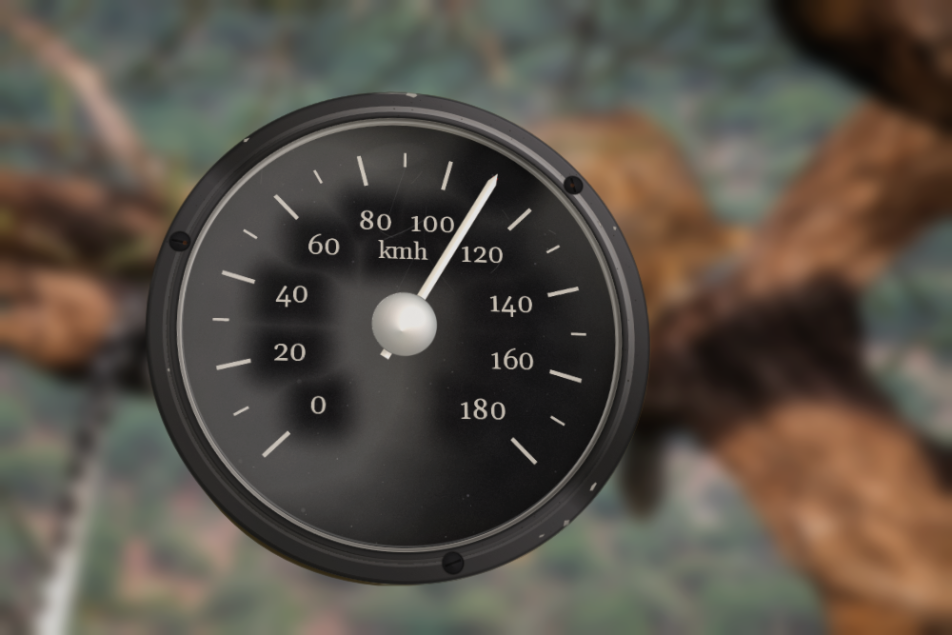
110 km/h
